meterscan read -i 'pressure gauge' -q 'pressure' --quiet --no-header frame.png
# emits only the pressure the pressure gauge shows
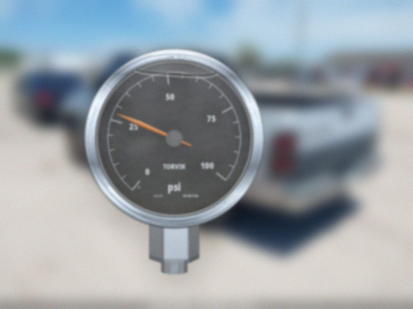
27.5 psi
